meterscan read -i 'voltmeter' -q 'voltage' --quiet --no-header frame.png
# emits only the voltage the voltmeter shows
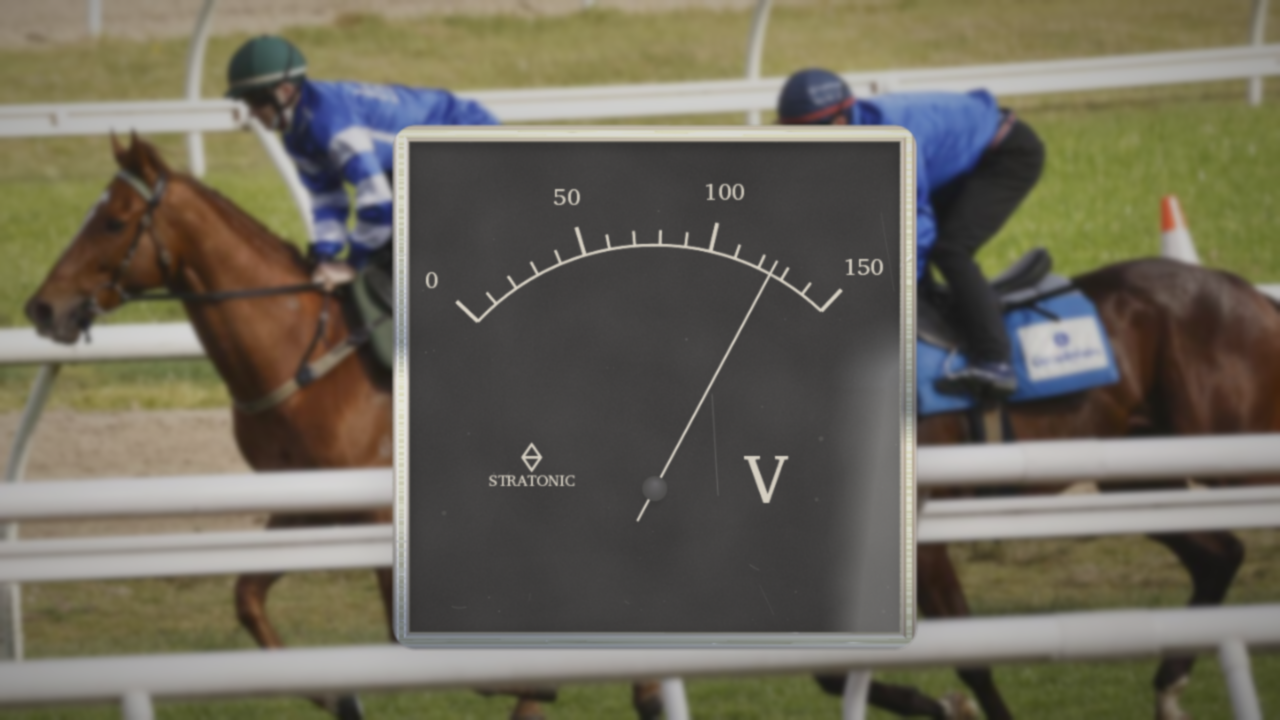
125 V
